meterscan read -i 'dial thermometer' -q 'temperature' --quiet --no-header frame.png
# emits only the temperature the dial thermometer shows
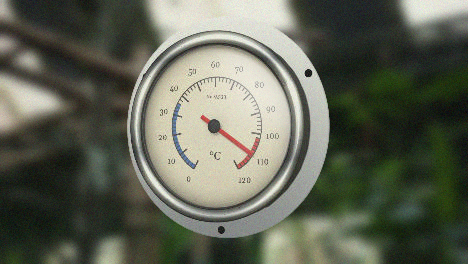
110 °C
